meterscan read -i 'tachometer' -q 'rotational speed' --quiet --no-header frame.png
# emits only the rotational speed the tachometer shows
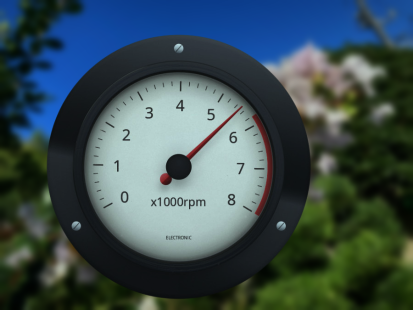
5500 rpm
